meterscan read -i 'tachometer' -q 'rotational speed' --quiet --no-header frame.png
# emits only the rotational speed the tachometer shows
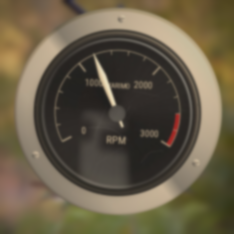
1200 rpm
